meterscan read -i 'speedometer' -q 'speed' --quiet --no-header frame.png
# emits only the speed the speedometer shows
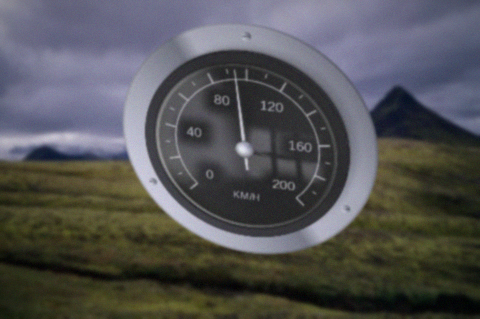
95 km/h
